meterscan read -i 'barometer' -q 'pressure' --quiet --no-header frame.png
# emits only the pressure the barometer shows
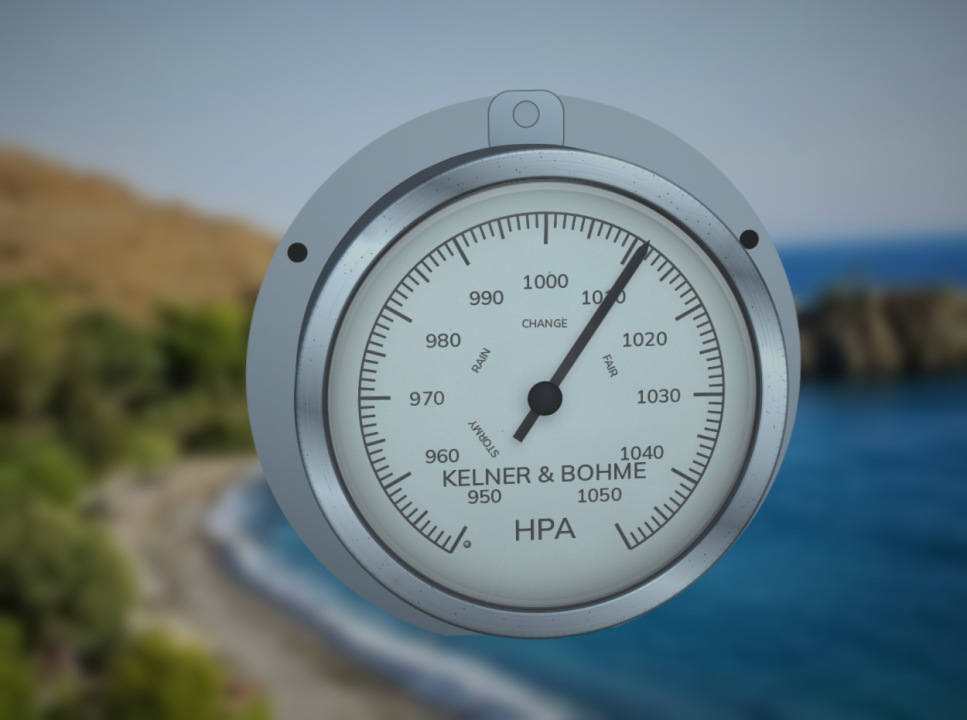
1011 hPa
